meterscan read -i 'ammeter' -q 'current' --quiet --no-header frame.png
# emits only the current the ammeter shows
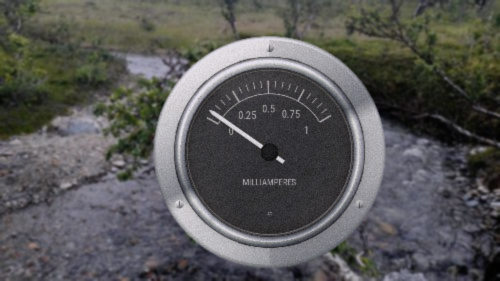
0.05 mA
